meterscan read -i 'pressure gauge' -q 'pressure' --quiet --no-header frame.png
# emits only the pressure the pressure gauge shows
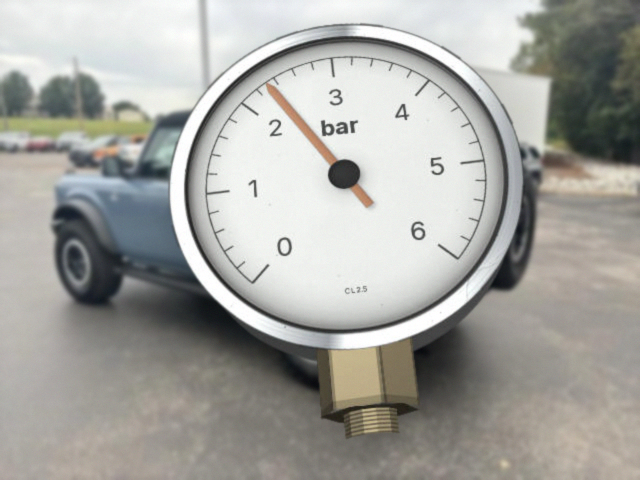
2.3 bar
